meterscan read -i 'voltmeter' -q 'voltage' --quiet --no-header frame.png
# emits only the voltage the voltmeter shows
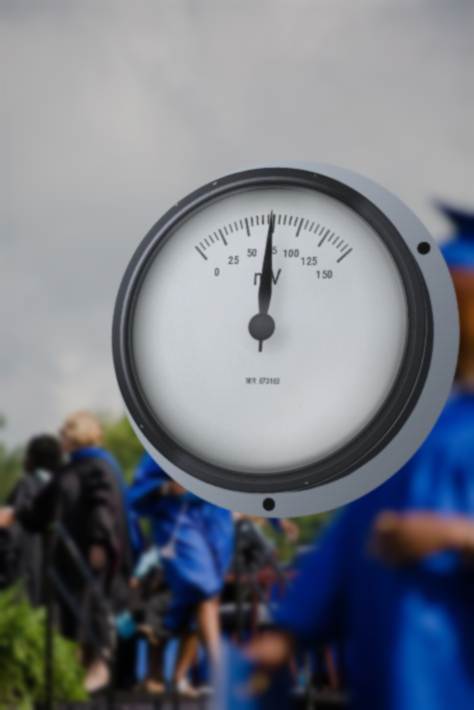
75 mV
